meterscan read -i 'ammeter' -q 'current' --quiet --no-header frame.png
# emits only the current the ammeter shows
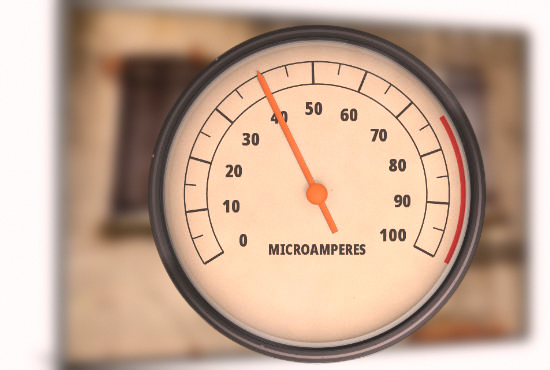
40 µA
